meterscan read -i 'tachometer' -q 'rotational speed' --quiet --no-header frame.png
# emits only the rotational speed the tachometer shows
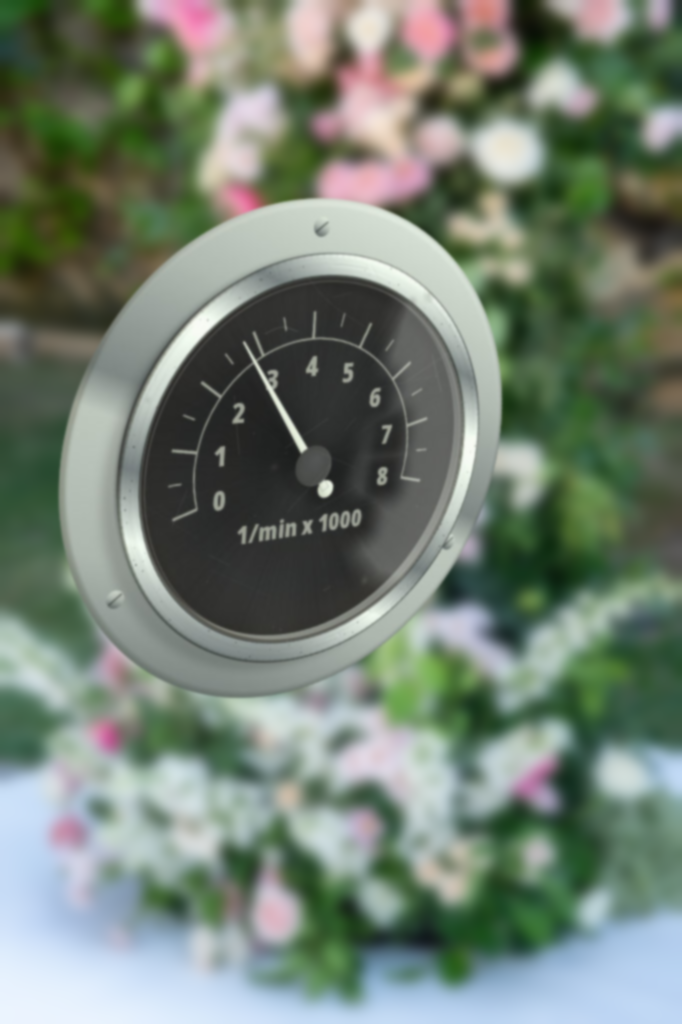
2750 rpm
